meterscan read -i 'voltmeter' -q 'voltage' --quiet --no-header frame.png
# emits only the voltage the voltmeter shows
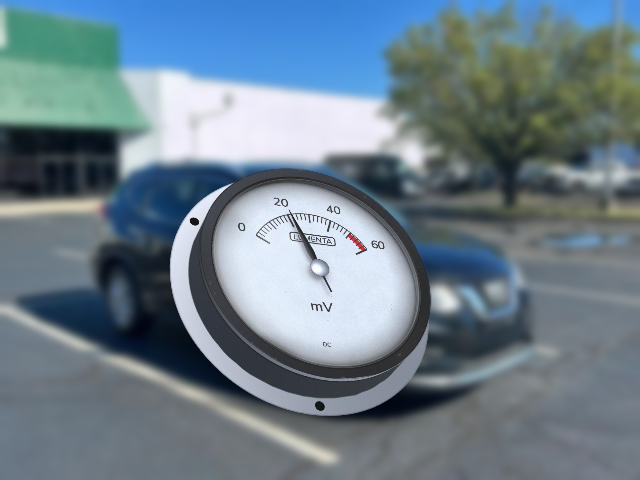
20 mV
